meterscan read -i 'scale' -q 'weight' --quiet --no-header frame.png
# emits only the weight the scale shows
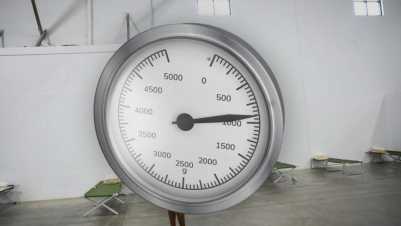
900 g
